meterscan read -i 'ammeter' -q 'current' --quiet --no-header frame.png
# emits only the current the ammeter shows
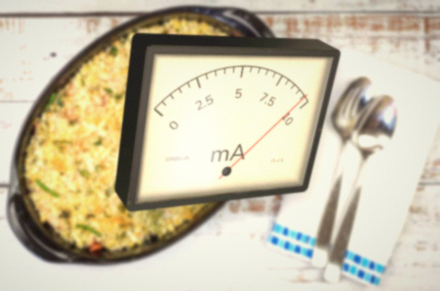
9.5 mA
